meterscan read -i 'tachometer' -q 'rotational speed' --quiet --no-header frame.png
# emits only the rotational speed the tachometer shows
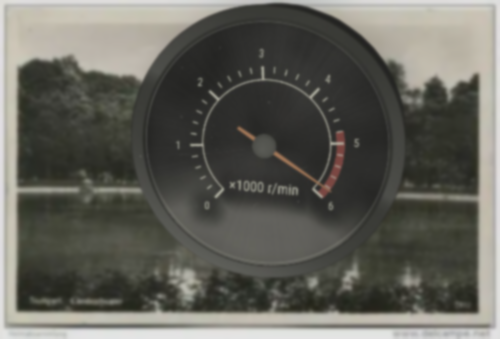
5800 rpm
